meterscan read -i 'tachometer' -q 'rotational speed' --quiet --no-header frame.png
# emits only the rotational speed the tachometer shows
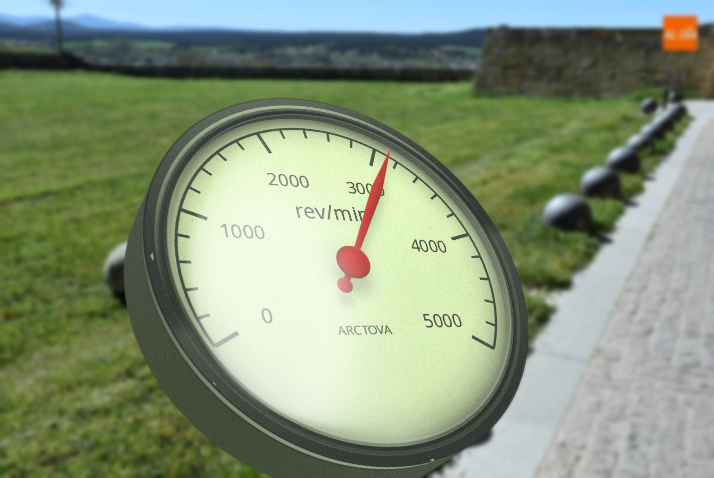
3100 rpm
